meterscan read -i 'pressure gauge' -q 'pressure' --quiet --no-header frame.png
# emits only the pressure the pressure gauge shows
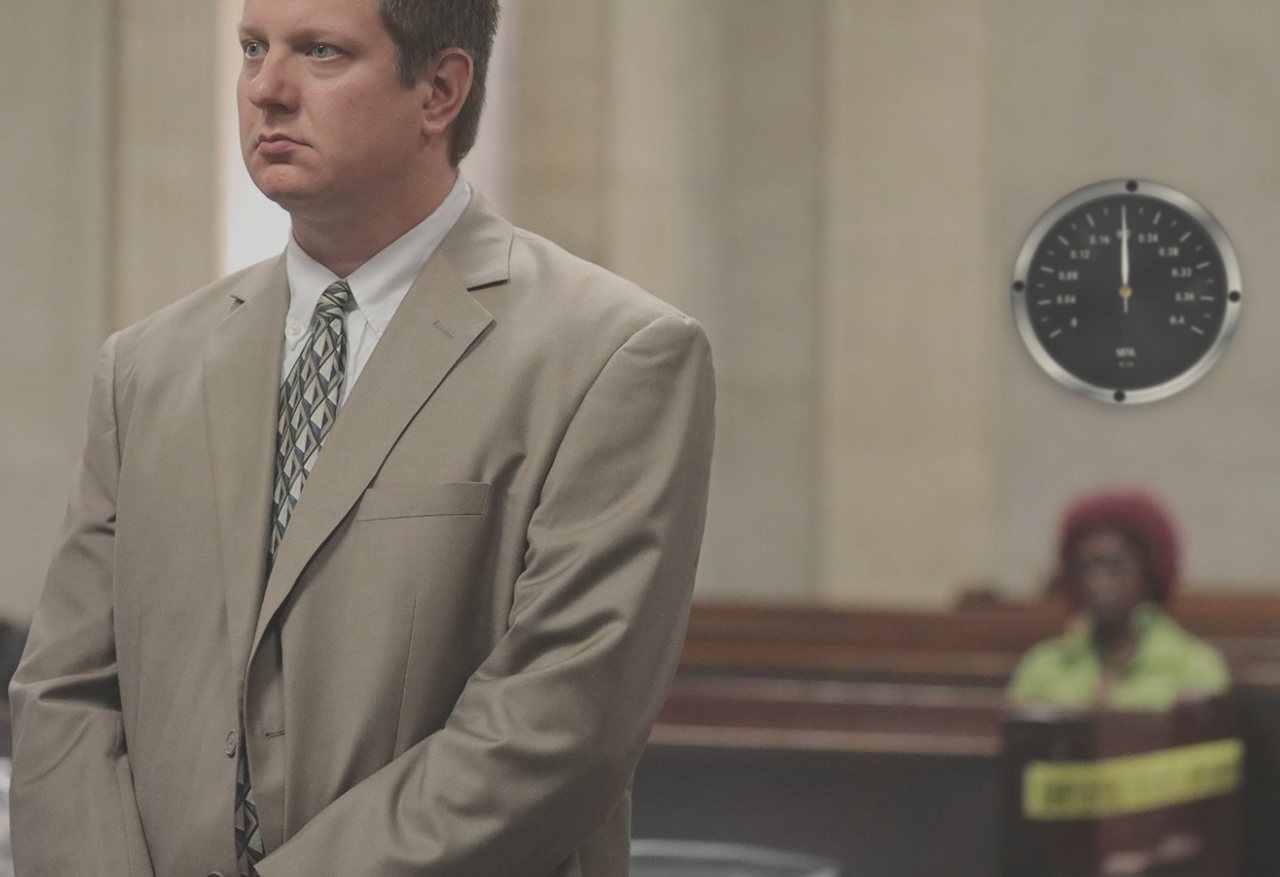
0.2 MPa
